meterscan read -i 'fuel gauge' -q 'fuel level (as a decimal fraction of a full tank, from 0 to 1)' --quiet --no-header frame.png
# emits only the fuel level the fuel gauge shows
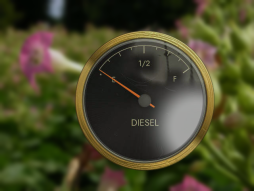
0
